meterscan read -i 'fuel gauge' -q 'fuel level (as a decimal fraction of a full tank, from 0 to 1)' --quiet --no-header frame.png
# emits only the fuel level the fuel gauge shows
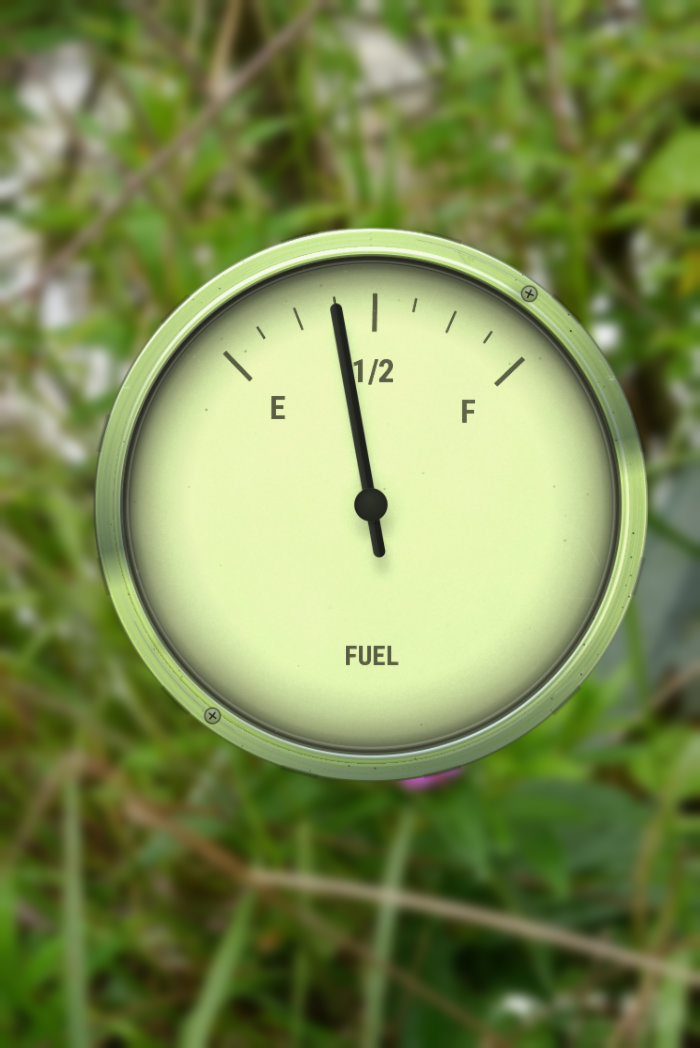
0.375
